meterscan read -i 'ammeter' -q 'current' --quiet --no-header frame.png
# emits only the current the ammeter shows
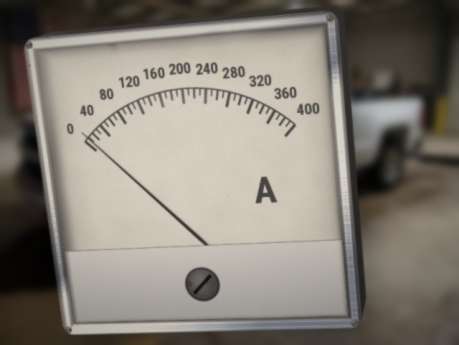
10 A
